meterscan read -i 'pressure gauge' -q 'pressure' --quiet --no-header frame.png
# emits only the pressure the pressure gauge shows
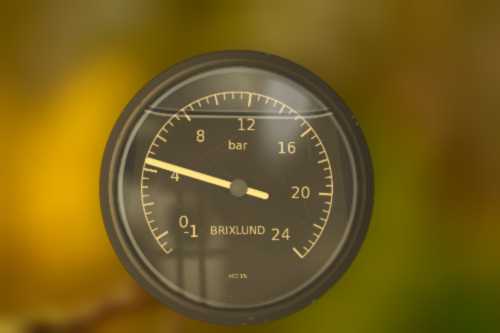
4.5 bar
